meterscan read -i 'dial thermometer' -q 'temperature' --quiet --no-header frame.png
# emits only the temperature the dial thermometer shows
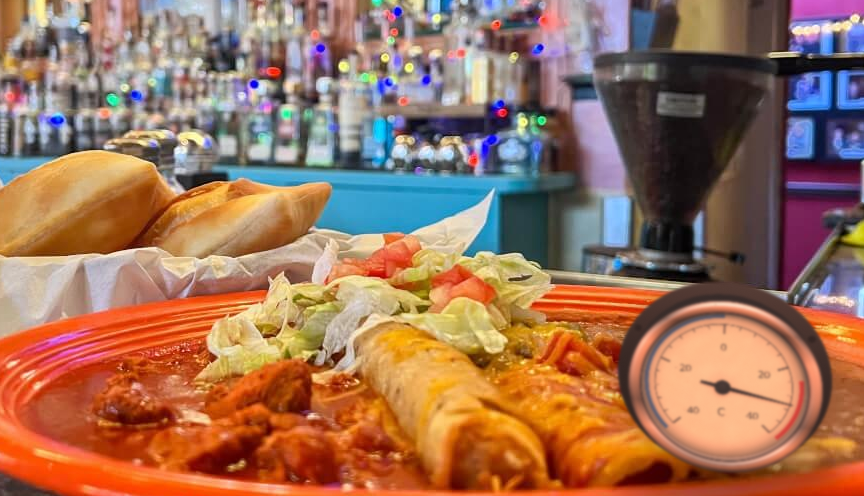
30 °C
